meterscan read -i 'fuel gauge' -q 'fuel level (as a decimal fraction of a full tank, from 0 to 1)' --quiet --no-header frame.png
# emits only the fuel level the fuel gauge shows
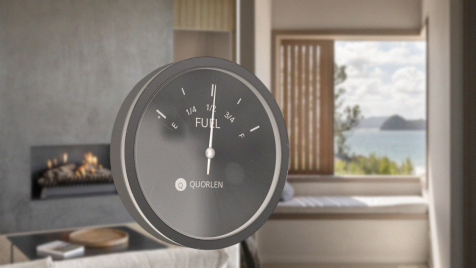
0.5
